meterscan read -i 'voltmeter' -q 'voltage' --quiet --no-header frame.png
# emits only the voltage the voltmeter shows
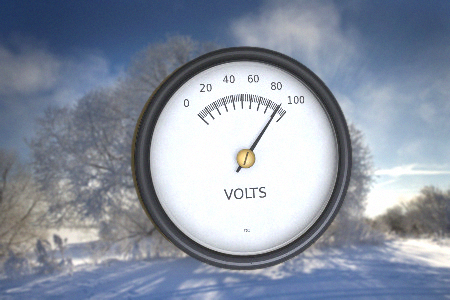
90 V
